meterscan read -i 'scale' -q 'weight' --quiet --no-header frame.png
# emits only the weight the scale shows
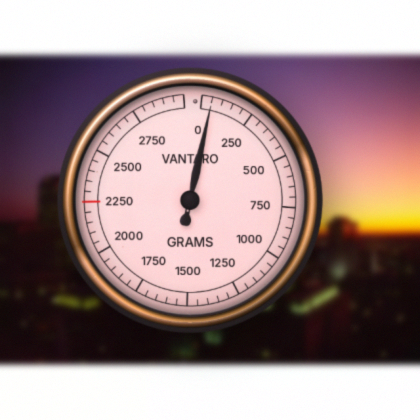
50 g
